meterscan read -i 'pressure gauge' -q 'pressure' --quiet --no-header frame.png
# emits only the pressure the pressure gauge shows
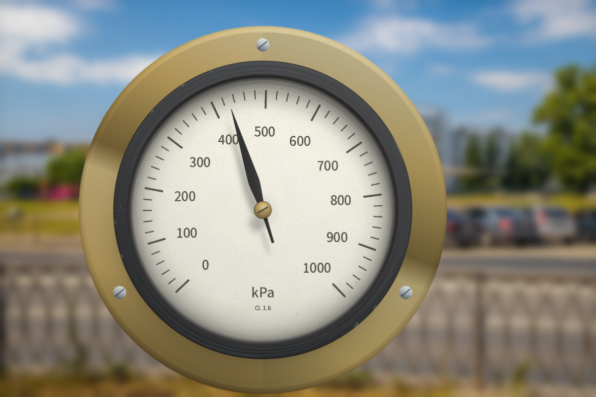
430 kPa
